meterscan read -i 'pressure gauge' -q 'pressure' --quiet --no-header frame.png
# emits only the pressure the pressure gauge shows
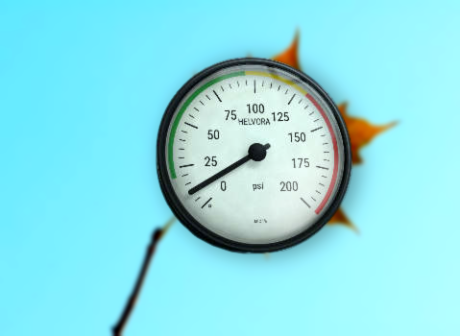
10 psi
